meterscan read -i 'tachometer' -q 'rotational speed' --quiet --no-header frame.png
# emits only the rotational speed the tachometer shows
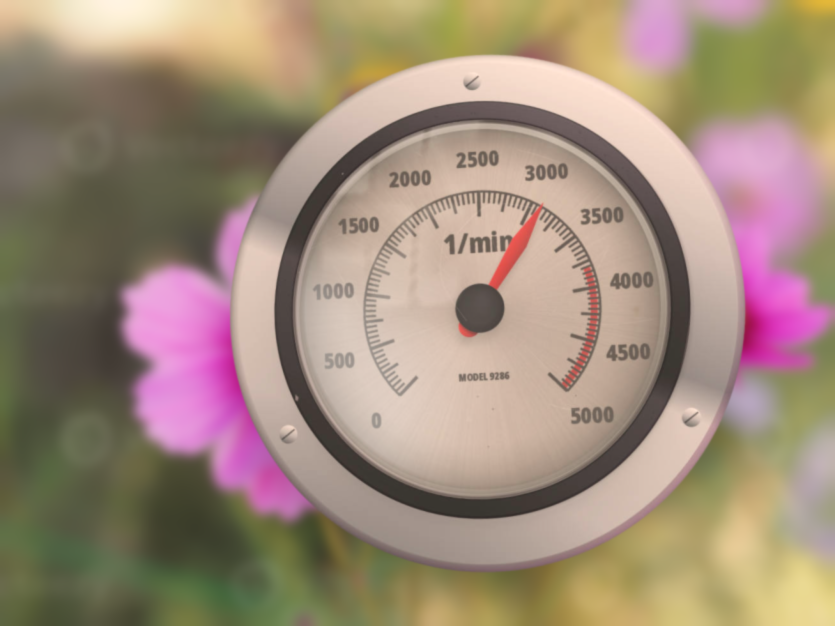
3100 rpm
